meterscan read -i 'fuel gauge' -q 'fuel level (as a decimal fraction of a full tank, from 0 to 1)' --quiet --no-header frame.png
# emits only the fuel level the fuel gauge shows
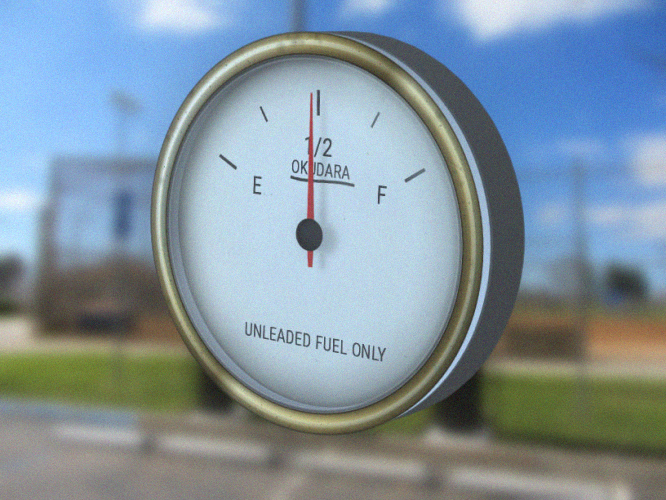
0.5
